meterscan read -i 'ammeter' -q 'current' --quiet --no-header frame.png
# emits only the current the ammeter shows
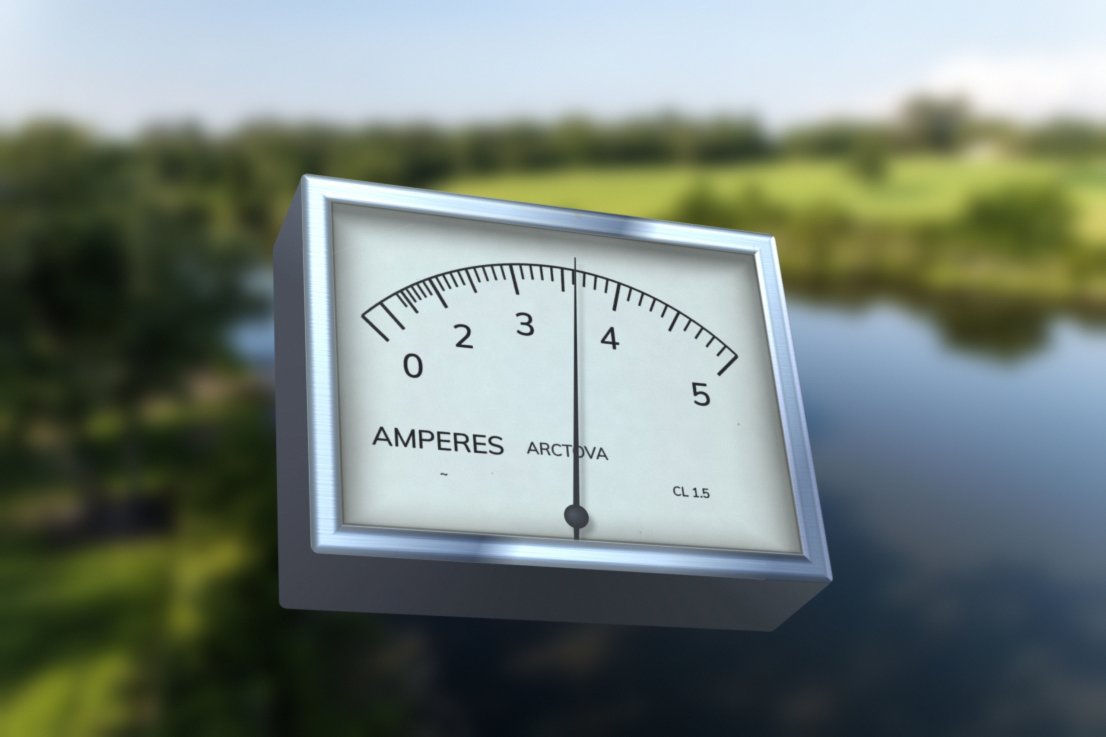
3.6 A
